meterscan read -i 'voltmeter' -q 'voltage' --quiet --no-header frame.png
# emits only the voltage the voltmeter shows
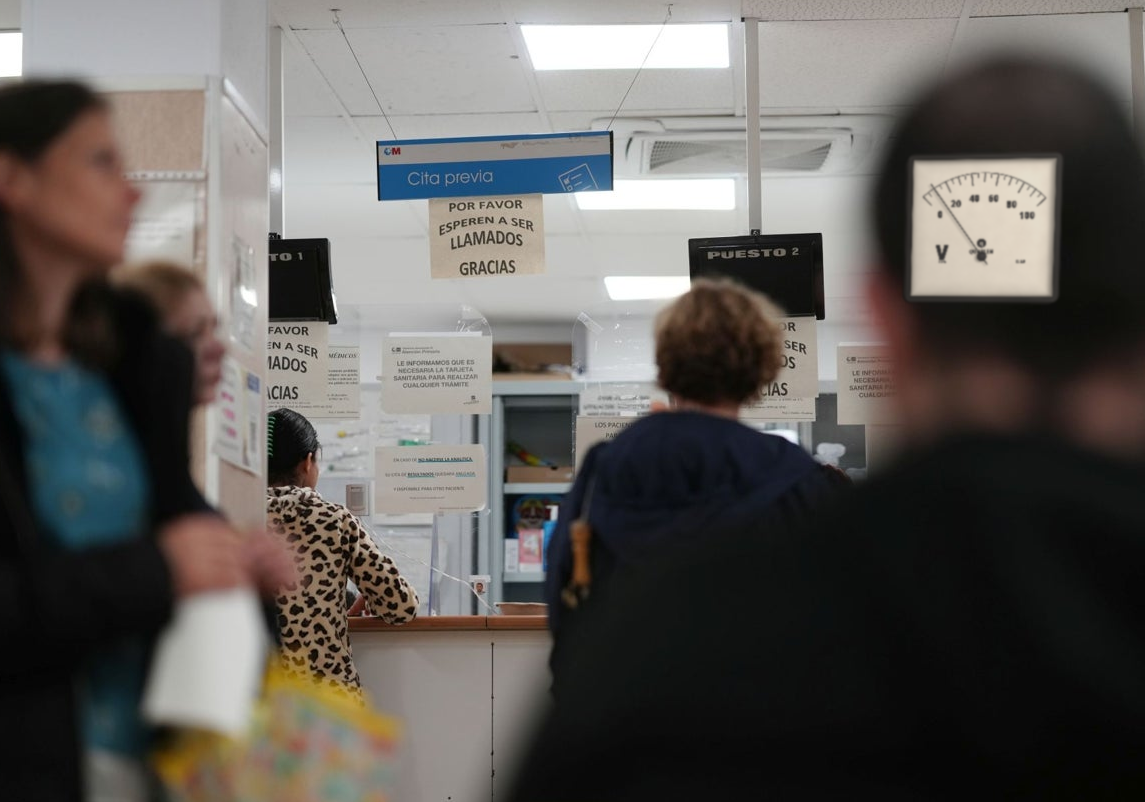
10 V
